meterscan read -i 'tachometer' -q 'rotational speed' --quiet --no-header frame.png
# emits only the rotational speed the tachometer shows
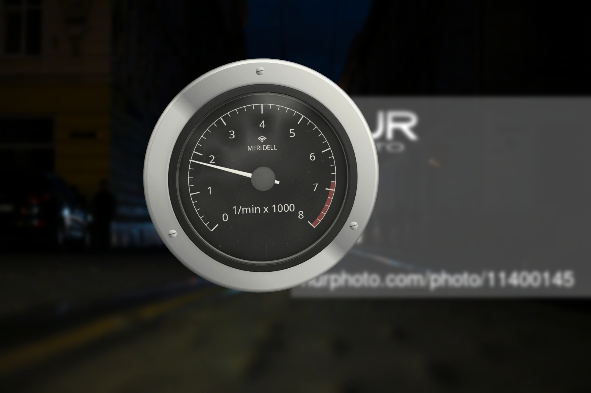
1800 rpm
